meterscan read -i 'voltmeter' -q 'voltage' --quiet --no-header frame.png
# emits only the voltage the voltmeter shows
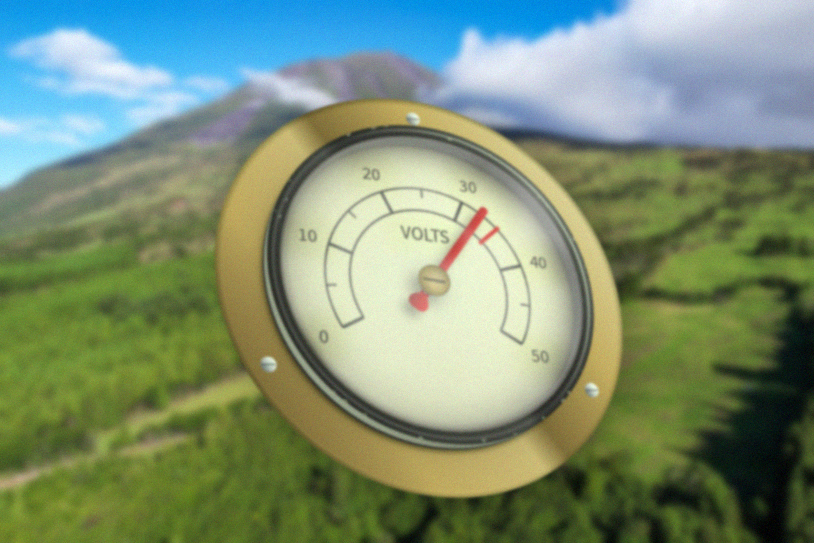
32.5 V
